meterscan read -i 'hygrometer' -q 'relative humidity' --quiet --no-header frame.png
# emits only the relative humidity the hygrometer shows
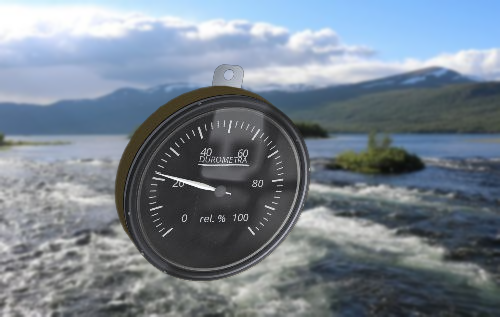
22 %
